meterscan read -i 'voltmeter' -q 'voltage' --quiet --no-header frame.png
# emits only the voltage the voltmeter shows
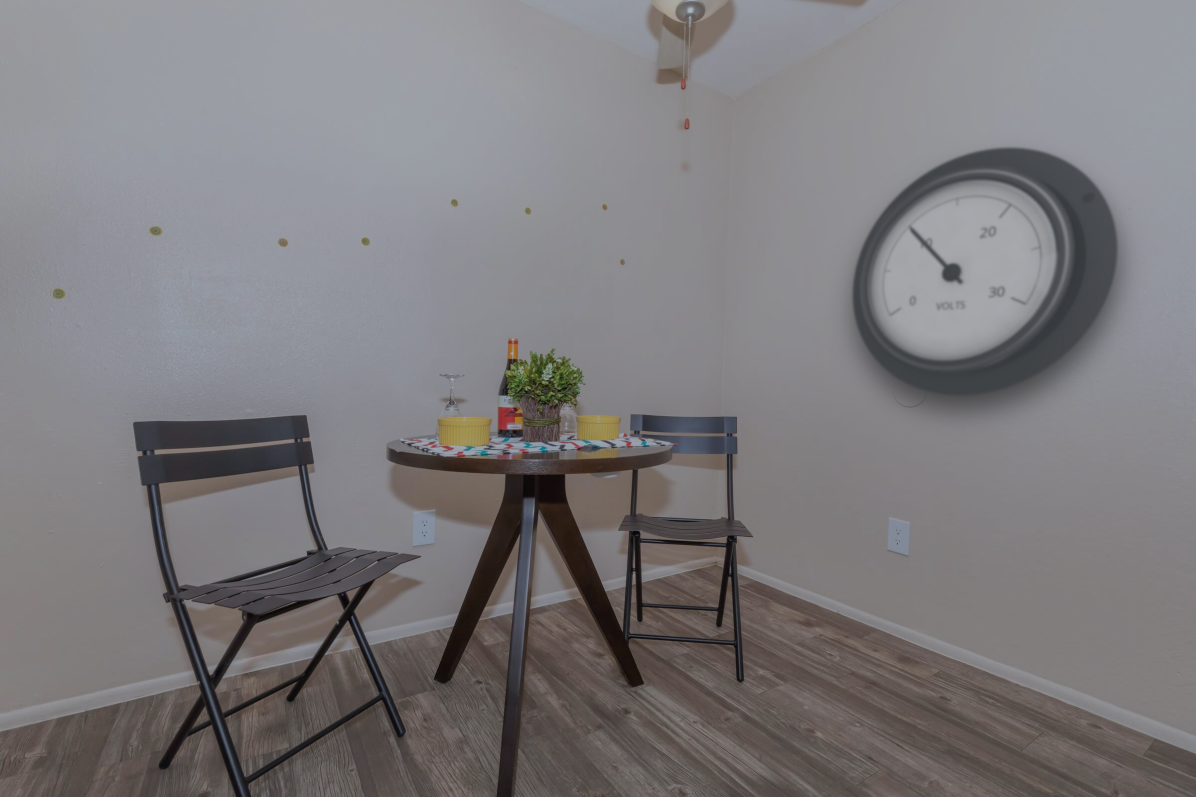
10 V
